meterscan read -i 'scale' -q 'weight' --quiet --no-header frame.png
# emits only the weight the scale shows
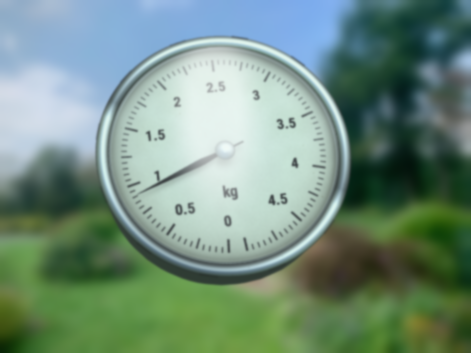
0.9 kg
